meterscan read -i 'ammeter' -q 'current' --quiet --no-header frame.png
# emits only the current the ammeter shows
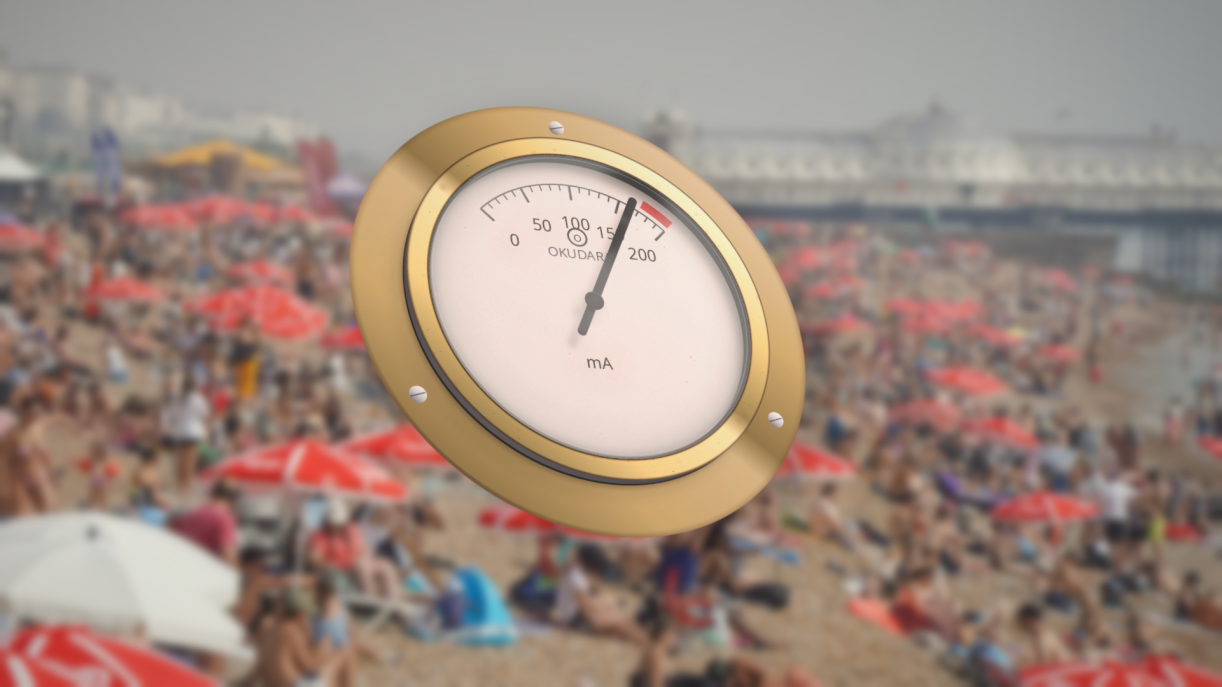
160 mA
